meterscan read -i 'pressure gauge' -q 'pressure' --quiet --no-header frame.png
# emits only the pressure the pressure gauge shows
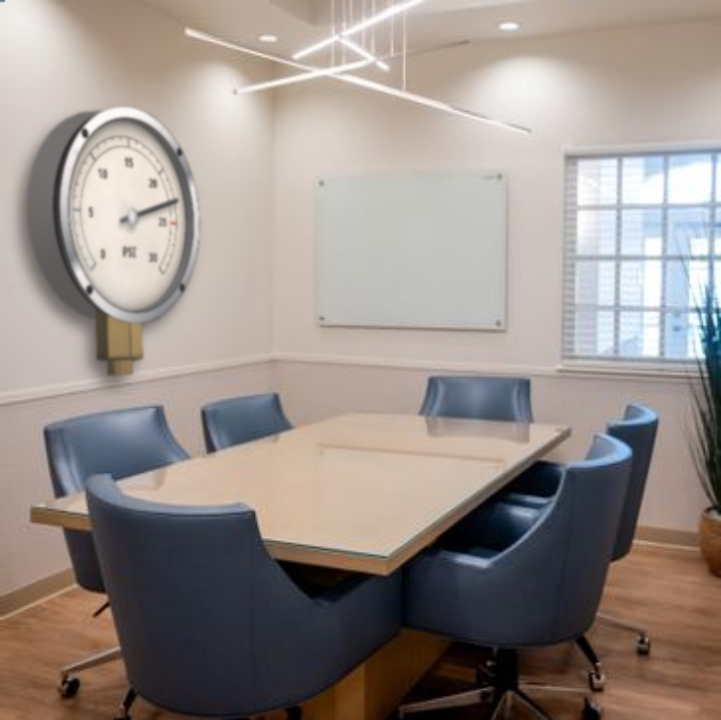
23 psi
